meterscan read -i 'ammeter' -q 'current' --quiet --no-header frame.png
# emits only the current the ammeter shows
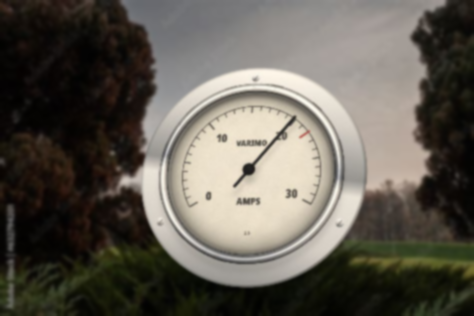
20 A
